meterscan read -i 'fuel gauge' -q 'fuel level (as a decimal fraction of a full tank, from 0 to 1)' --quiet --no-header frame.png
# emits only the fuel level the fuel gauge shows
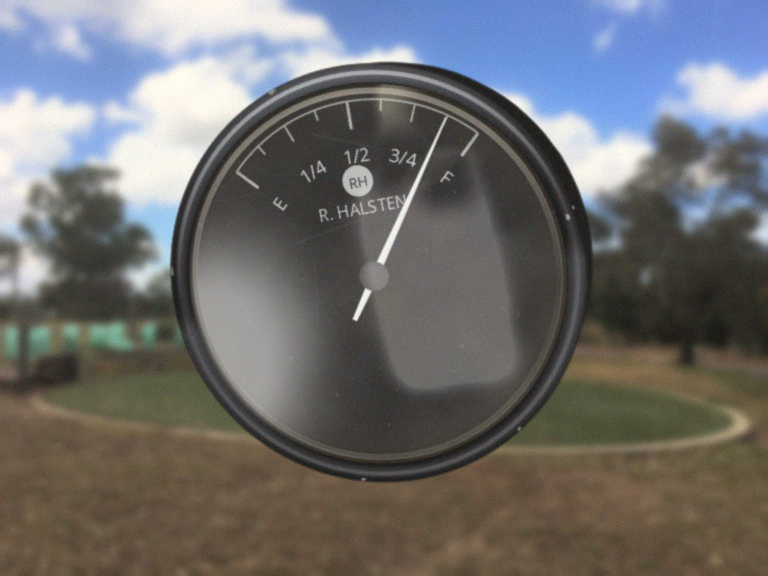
0.875
